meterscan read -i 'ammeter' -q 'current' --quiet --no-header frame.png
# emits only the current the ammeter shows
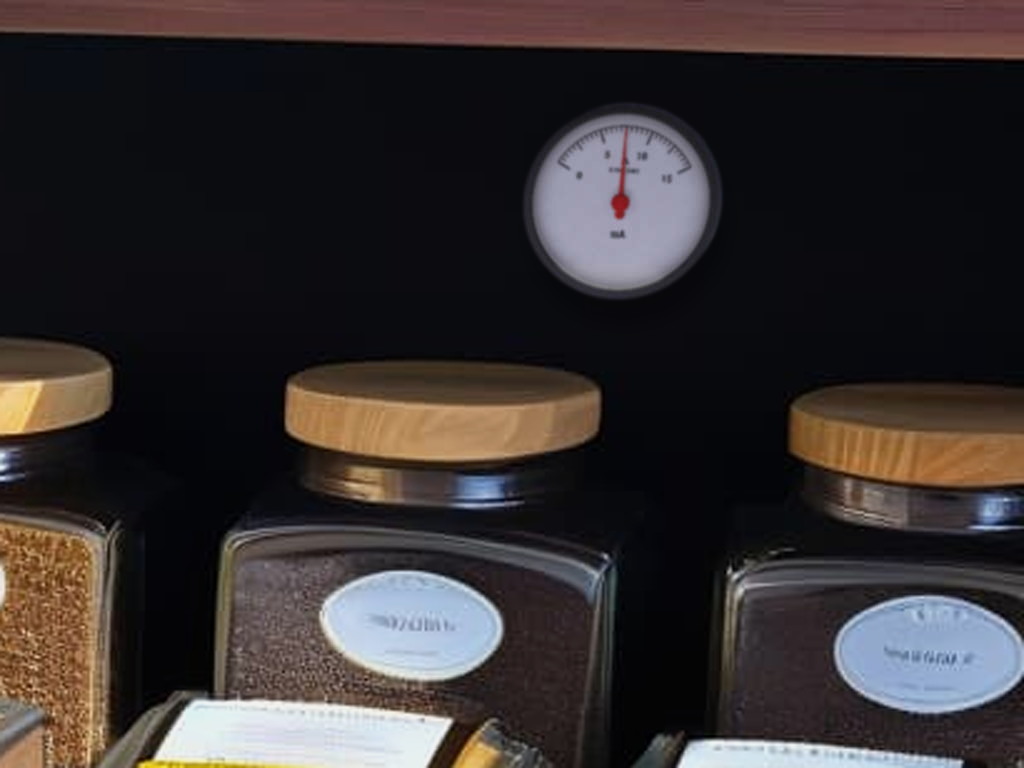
7.5 mA
